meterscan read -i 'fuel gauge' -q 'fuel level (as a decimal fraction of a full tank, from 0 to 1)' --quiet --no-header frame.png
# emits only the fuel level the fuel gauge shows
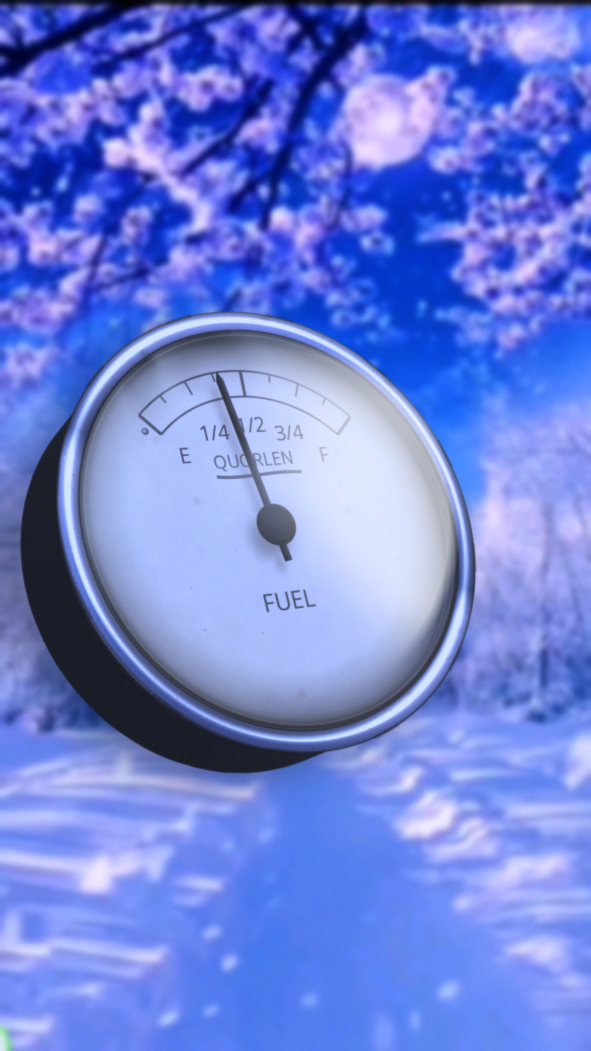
0.375
